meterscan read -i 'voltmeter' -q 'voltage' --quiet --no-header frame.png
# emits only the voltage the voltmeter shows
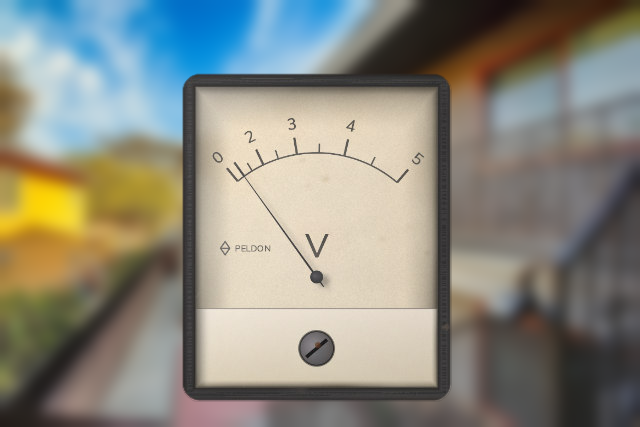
1 V
